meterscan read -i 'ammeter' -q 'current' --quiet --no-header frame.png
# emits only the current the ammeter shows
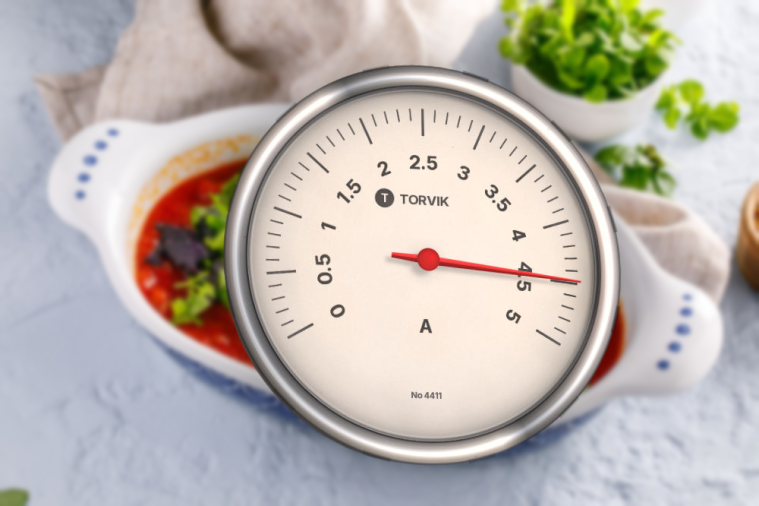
4.5 A
